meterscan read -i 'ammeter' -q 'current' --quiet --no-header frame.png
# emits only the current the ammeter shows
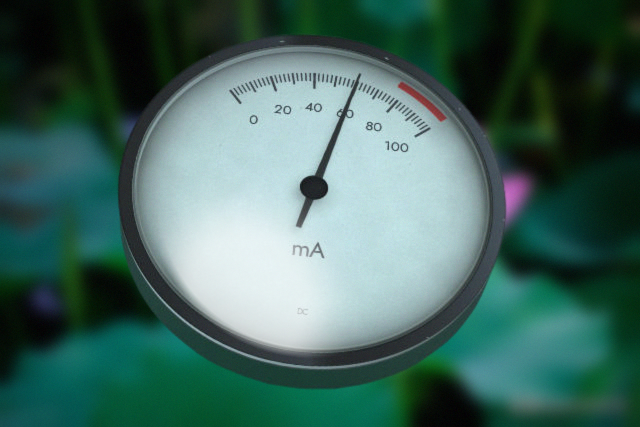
60 mA
